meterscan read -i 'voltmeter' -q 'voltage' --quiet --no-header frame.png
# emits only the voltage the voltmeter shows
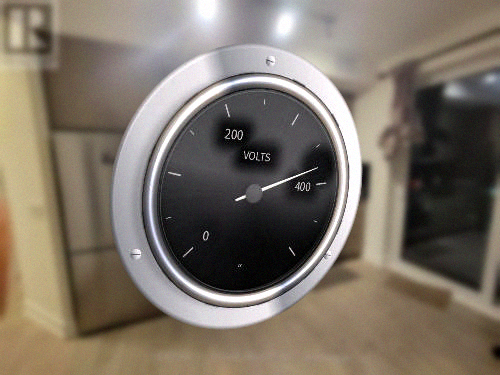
375 V
